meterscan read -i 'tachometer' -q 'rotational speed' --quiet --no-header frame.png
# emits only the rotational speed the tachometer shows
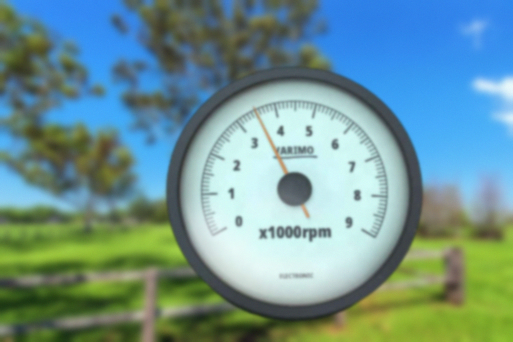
3500 rpm
